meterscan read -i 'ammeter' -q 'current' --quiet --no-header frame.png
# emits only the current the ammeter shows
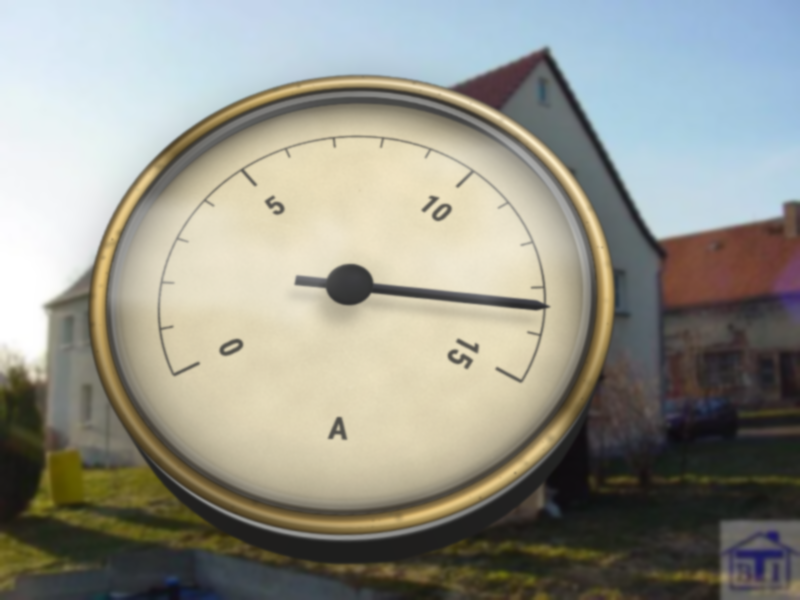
13.5 A
